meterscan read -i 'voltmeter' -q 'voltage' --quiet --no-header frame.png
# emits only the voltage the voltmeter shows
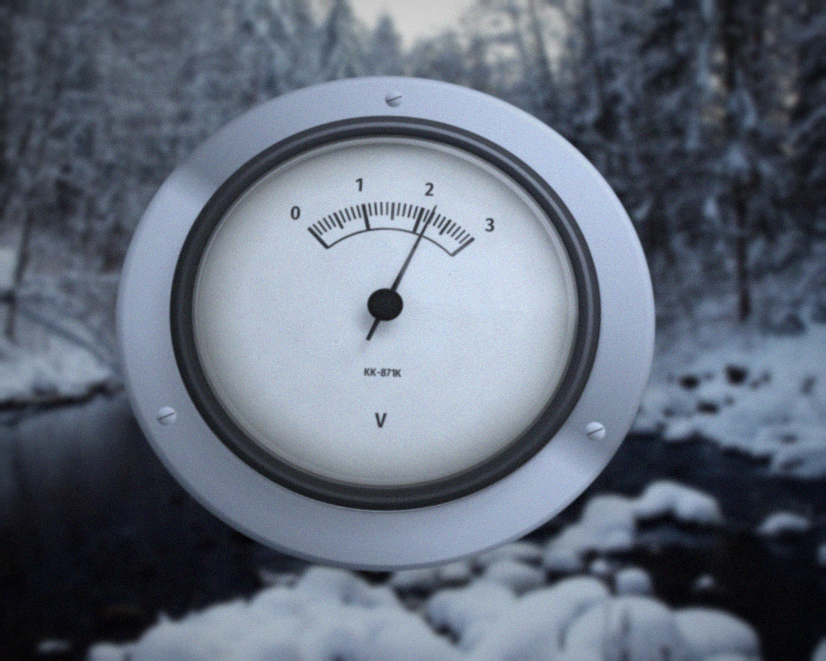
2.2 V
